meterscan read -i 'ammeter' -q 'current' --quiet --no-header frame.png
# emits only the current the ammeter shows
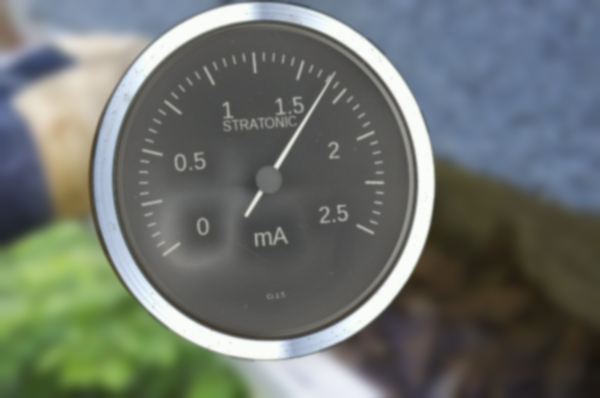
1.65 mA
